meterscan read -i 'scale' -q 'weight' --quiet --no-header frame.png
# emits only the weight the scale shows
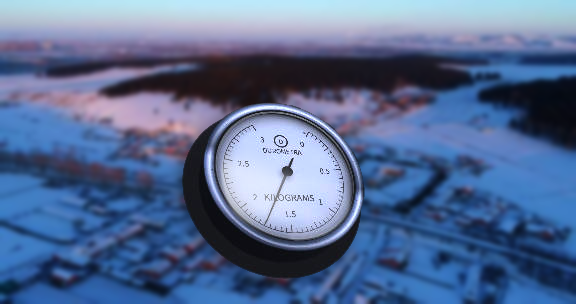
1.75 kg
